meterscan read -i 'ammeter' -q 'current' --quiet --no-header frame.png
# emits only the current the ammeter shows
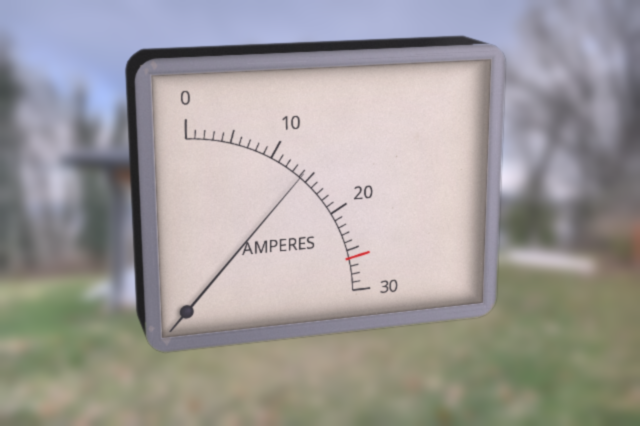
14 A
